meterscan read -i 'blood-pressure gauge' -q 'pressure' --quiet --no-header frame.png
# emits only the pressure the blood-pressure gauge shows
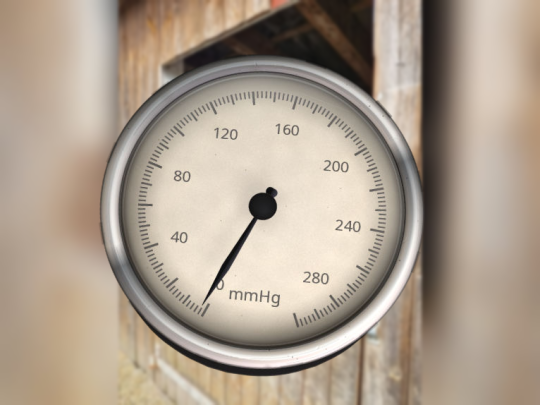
2 mmHg
